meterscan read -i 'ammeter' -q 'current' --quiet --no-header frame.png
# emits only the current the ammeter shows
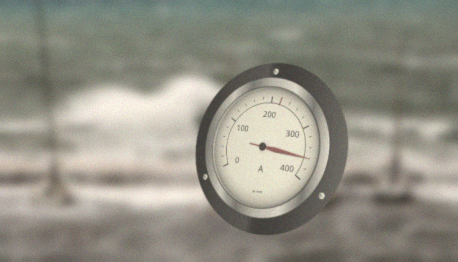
360 A
